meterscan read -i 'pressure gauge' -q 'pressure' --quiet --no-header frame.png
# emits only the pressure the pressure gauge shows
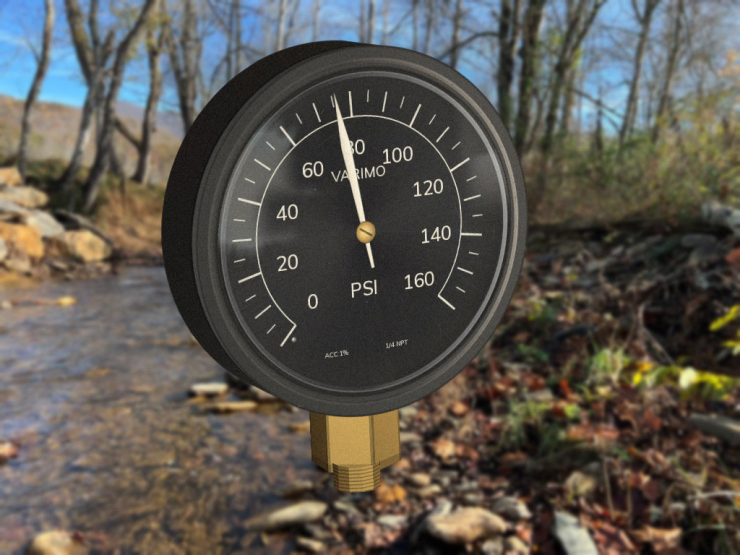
75 psi
